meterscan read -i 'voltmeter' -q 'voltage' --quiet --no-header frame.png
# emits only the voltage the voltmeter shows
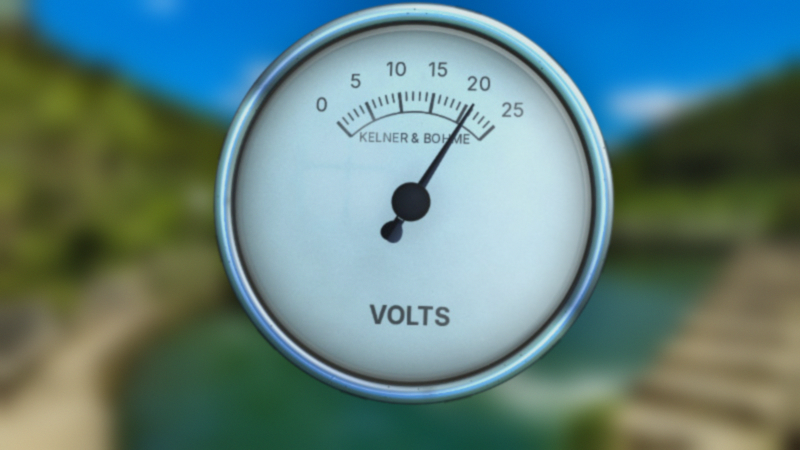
21 V
